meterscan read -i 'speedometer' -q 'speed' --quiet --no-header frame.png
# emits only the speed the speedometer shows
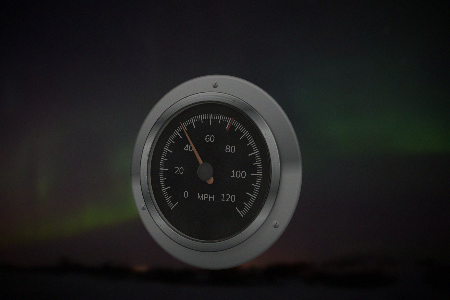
45 mph
